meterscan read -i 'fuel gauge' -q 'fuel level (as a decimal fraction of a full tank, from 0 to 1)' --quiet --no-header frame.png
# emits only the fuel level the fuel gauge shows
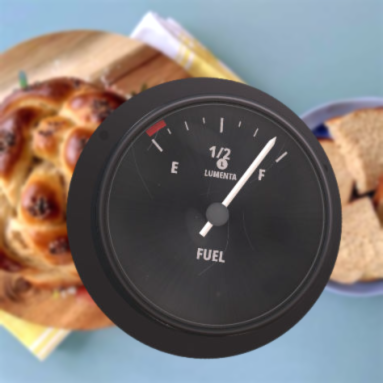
0.875
